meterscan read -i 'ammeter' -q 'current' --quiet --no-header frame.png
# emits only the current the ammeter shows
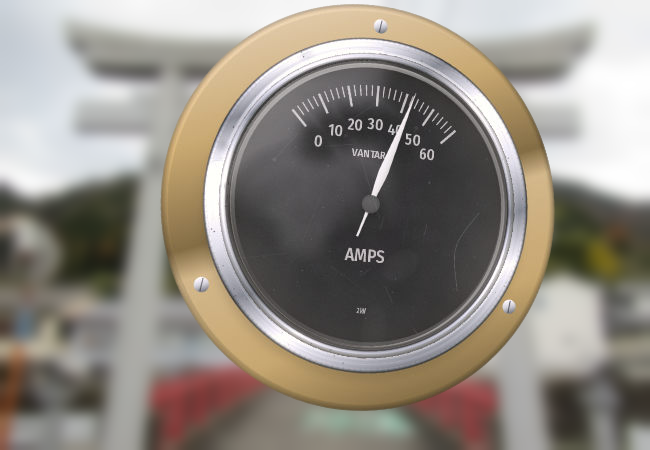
42 A
